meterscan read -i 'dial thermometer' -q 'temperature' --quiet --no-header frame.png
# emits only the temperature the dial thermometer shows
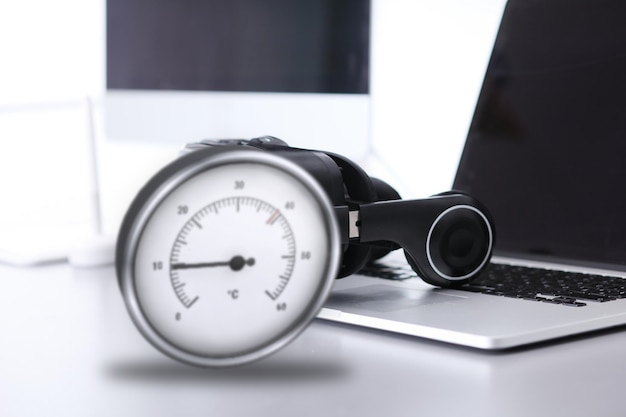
10 °C
